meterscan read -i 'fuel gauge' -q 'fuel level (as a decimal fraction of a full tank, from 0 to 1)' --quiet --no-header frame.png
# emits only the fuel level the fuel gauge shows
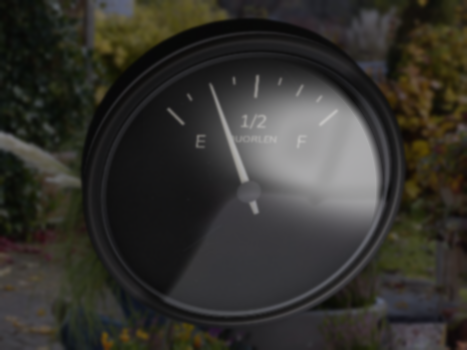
0.25
